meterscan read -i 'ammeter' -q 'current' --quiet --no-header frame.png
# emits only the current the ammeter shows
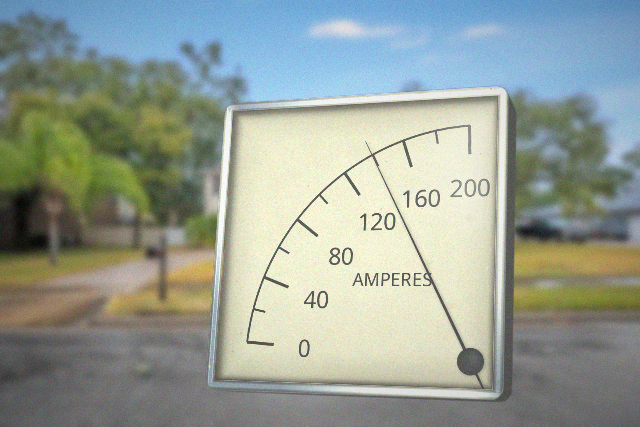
140 A
